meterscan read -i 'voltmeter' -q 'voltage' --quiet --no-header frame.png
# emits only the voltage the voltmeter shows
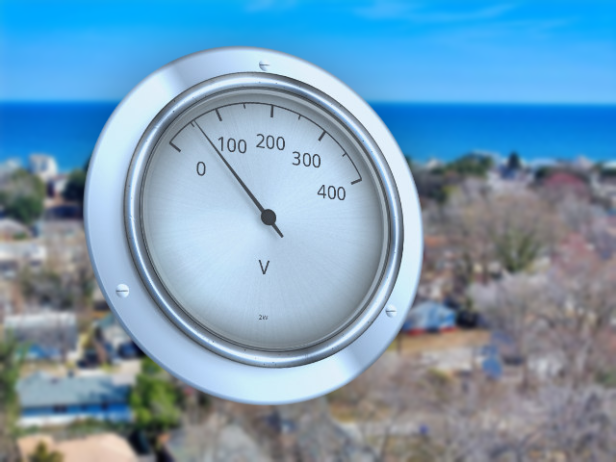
50 V
